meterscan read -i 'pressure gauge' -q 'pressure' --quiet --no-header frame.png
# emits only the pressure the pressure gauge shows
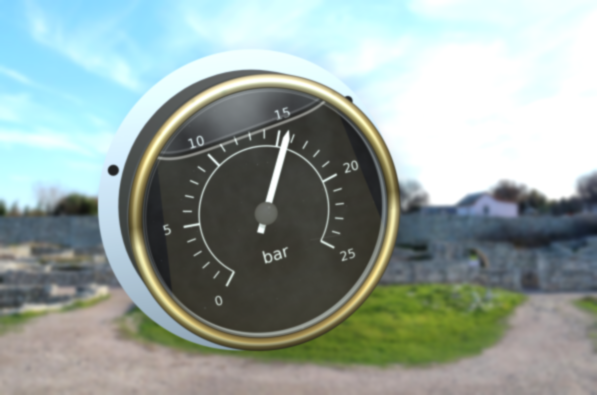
15.5 bar
